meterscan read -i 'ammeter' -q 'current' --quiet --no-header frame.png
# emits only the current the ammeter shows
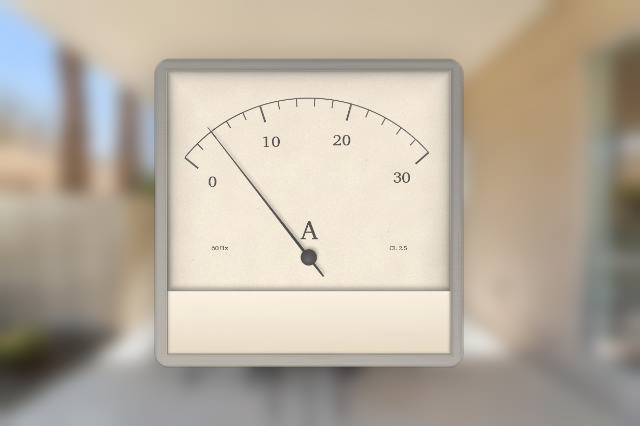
4 A
